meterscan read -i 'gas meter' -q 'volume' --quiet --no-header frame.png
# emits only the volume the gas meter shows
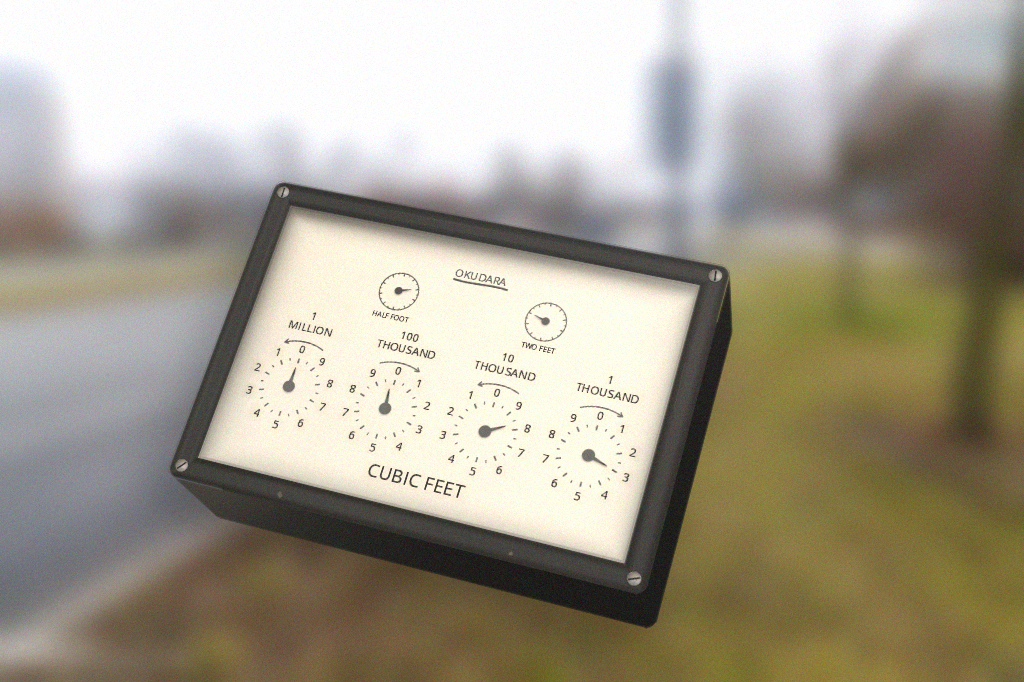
998300 ft³
